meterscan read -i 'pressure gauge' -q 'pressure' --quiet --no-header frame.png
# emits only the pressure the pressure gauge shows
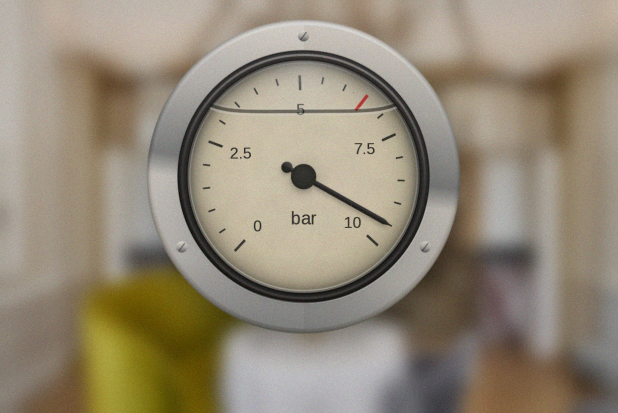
9.5 bar
